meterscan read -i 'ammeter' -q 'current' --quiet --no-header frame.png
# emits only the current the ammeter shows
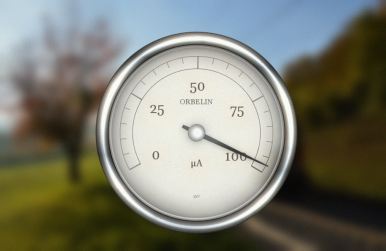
97.5 µA
